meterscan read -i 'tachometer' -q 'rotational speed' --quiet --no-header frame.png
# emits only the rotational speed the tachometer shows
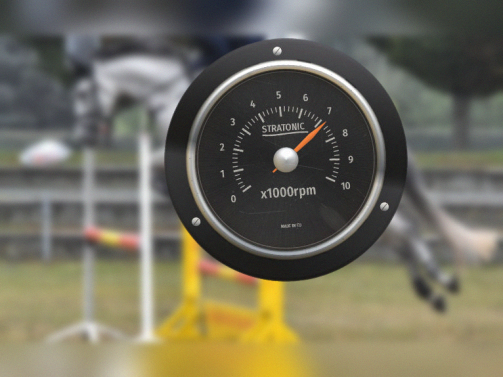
7200 rpm
